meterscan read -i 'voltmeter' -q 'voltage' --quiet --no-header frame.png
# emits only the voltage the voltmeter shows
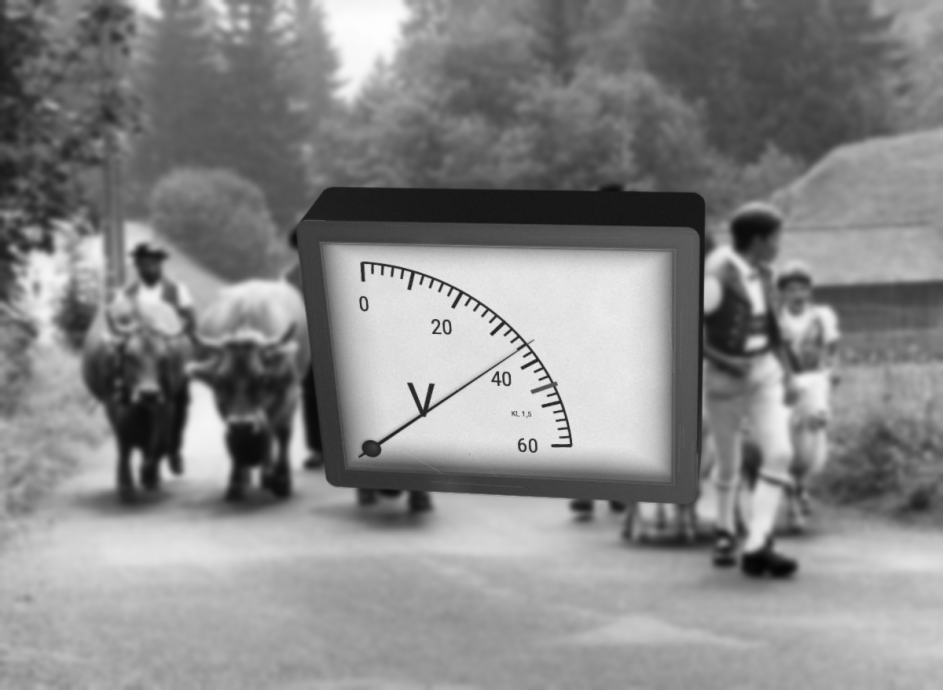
36 V
